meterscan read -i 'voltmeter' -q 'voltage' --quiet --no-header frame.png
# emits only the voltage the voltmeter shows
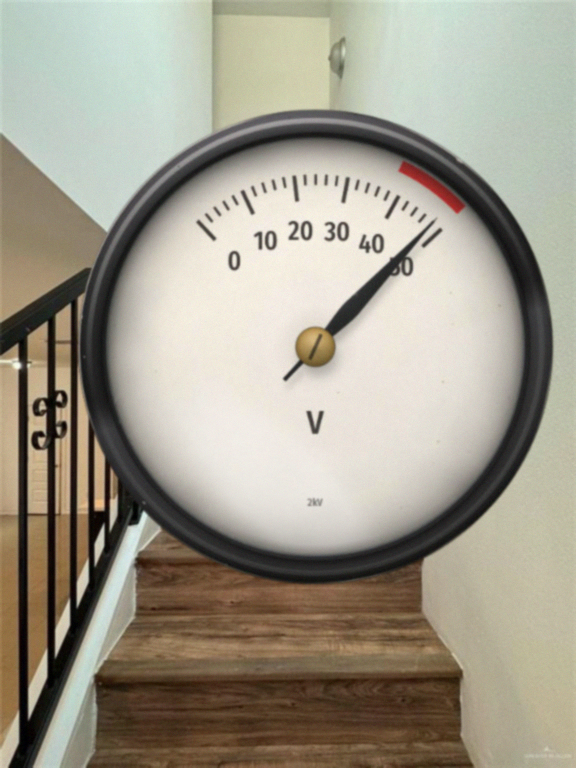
48 V
